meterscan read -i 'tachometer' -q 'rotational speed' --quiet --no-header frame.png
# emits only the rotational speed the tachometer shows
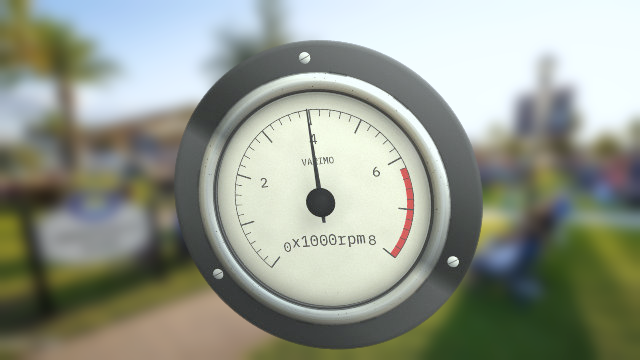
4000 rpm
